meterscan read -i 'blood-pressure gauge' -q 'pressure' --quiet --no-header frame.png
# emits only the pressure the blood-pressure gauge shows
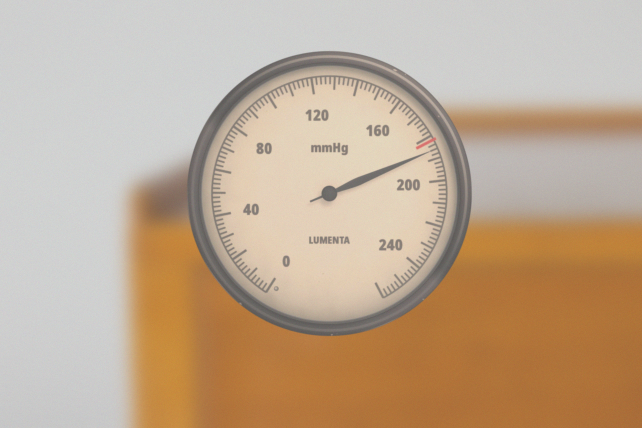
186 mmHg
